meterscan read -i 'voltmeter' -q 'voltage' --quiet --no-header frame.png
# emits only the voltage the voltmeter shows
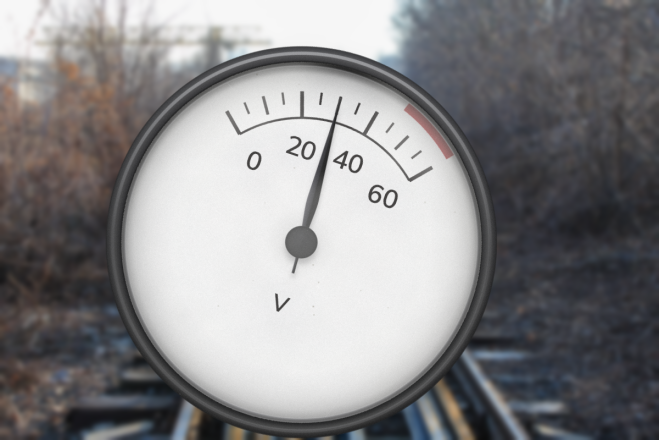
30 V
